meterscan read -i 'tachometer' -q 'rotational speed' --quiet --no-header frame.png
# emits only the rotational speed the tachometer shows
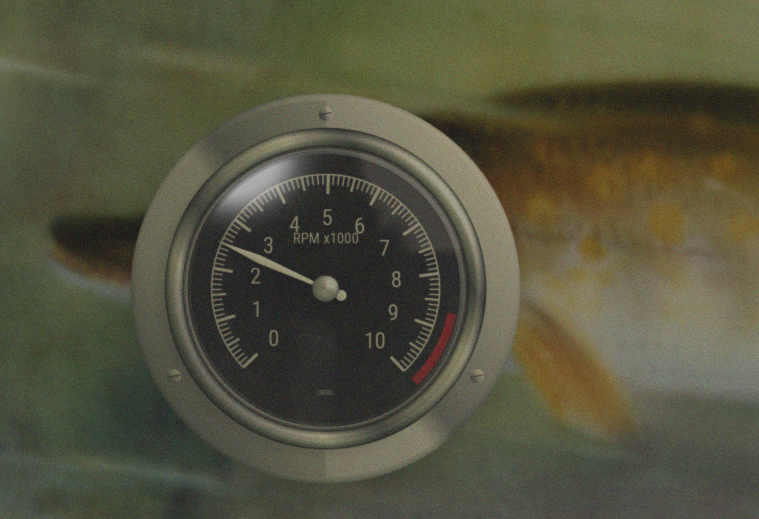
2500 rpm
